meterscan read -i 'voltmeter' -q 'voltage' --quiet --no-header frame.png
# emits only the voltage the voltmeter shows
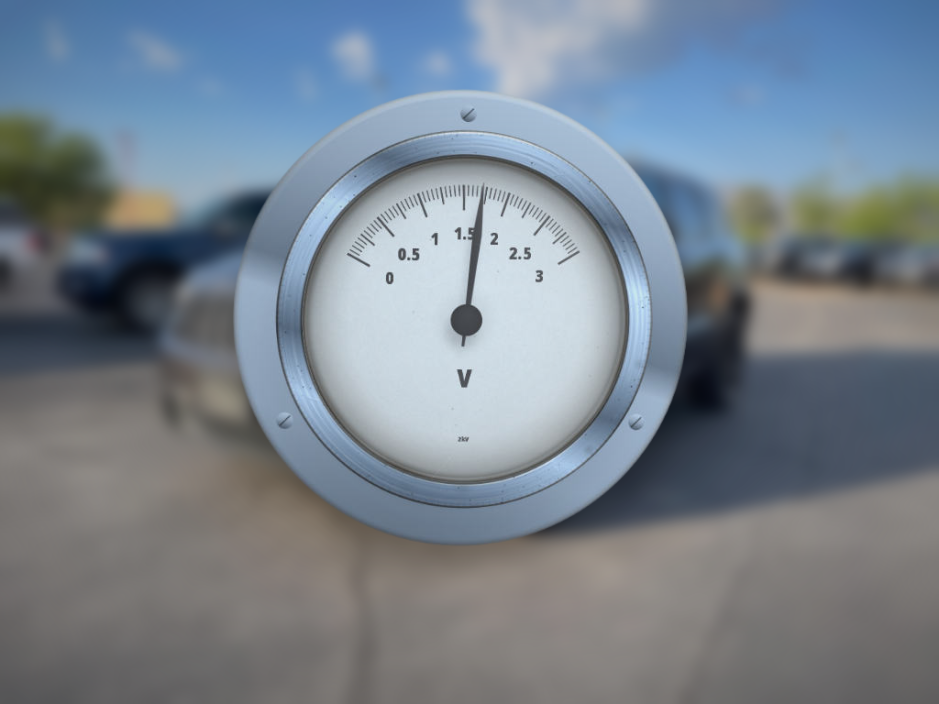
1.7 V
